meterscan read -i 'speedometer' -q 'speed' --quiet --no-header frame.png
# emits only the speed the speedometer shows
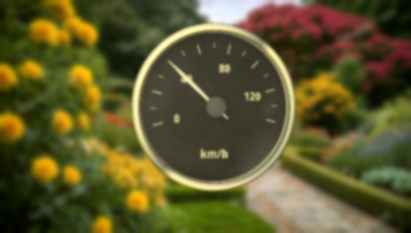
40 km/h
